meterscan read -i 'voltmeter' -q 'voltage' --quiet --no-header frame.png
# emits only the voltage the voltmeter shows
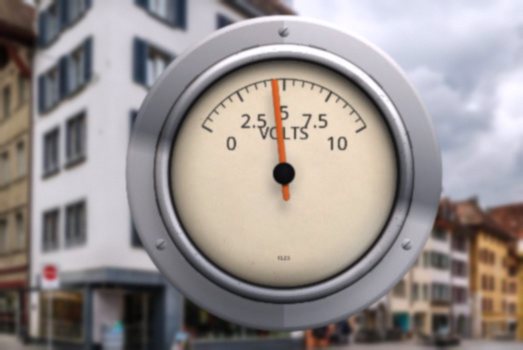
4.5 V
